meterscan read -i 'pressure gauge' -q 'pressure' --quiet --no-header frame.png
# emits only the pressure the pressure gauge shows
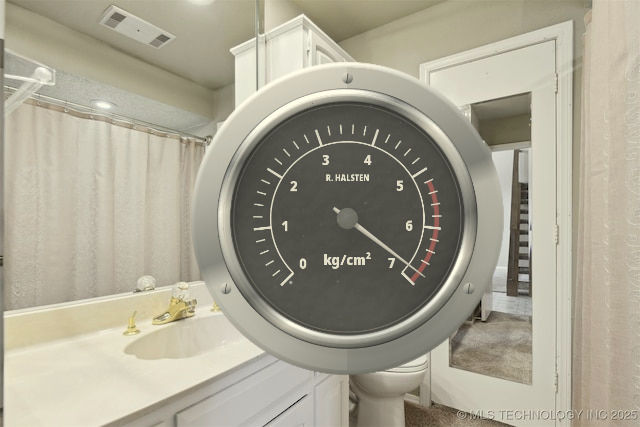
6.8 kg/cm²
